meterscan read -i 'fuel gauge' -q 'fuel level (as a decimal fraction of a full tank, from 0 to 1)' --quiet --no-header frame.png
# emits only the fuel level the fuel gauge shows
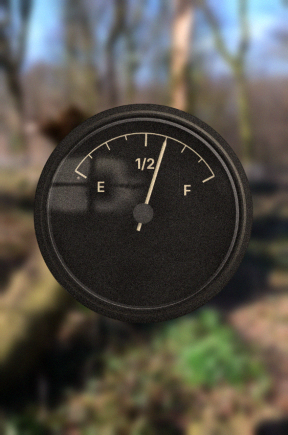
0.625
